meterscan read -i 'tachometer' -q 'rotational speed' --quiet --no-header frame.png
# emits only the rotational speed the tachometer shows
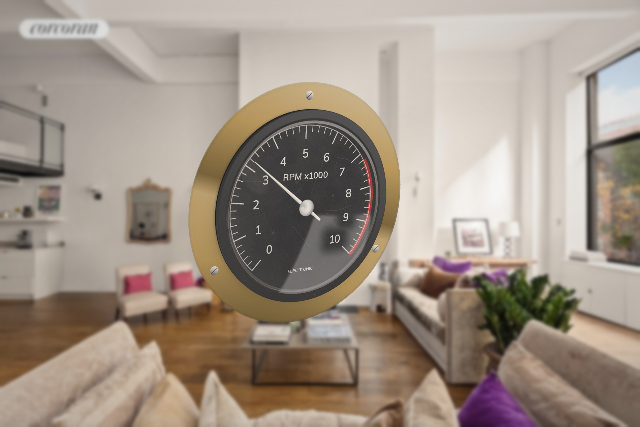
3200 rpm
